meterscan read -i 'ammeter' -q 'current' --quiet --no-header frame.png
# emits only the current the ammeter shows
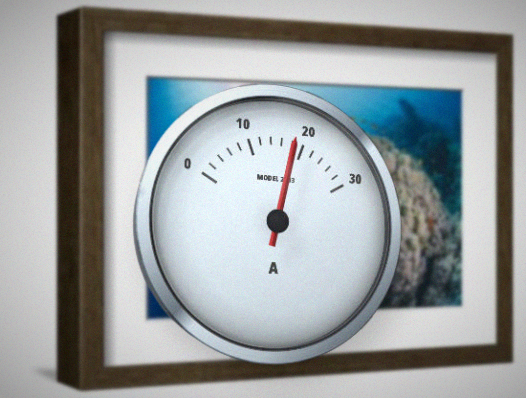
18 A
